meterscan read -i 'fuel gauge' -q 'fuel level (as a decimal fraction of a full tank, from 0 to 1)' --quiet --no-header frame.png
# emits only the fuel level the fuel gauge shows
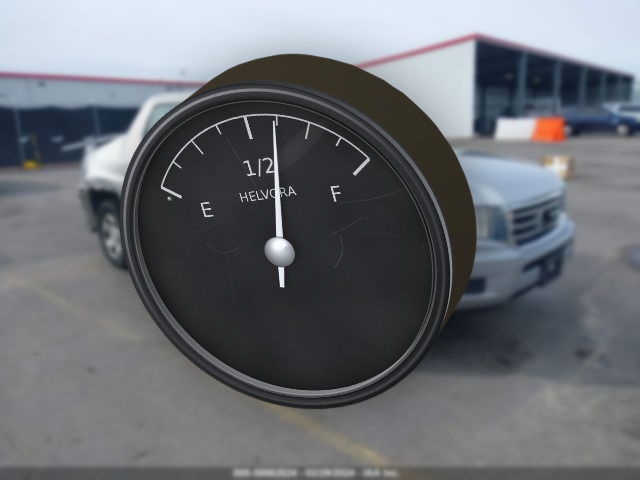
0.625
